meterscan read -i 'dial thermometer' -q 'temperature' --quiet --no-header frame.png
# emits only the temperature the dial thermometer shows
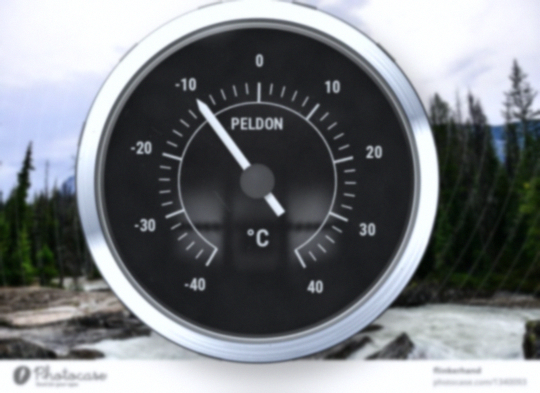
-10 °C
